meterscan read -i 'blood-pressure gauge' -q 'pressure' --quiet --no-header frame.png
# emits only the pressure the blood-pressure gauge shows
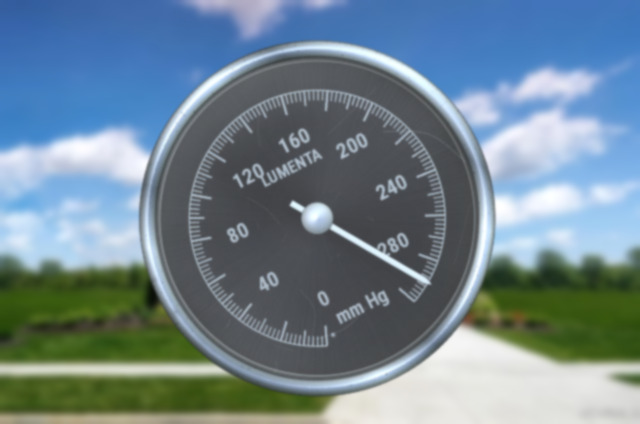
290 mmHg
